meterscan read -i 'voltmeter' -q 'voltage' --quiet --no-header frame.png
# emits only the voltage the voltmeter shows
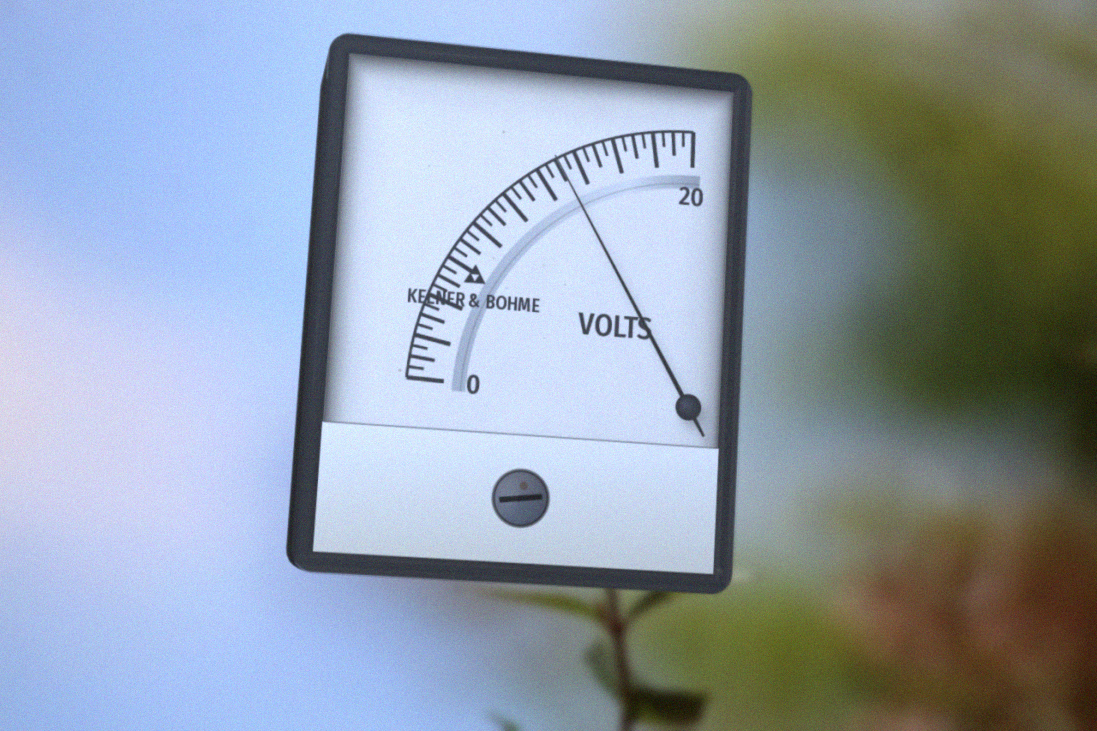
13 V
